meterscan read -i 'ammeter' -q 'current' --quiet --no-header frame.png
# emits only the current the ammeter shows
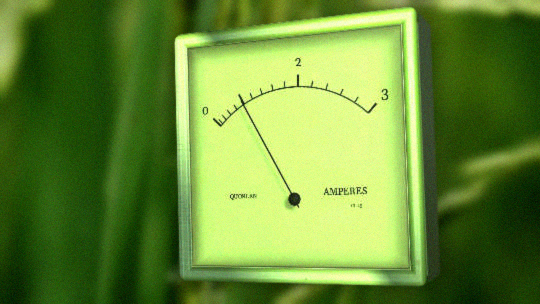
1 A
